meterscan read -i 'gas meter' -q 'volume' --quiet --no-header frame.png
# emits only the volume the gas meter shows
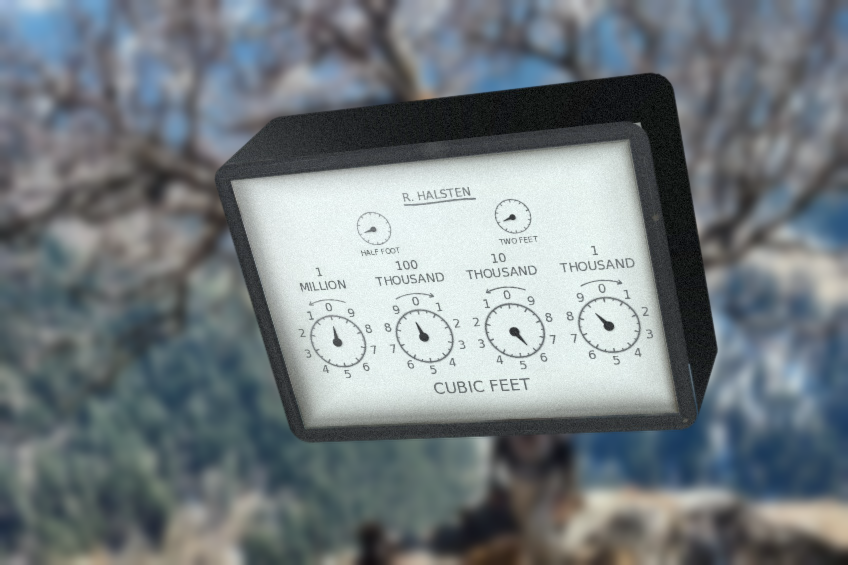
995900 ft³
